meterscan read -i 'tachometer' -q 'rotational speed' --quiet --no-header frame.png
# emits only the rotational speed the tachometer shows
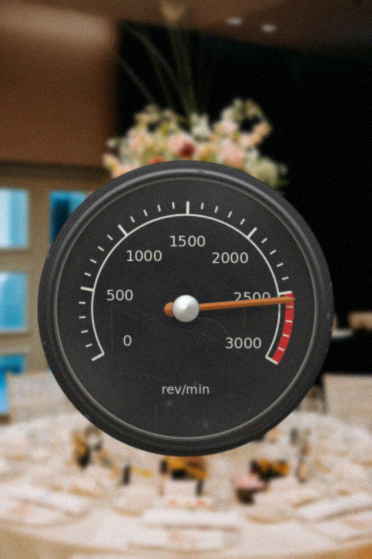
2550 rpm
